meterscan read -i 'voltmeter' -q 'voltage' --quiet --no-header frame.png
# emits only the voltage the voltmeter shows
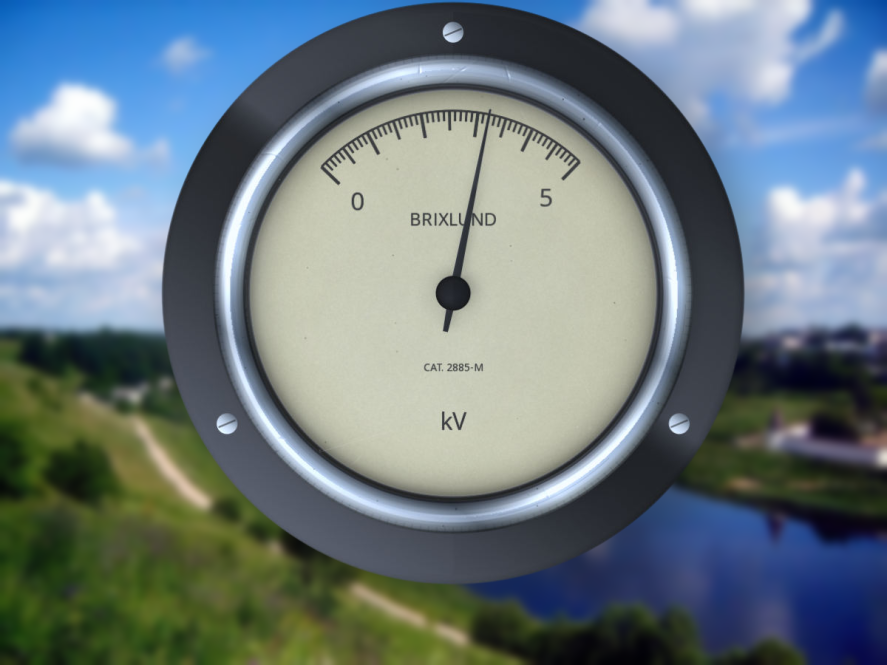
3.2 kV
